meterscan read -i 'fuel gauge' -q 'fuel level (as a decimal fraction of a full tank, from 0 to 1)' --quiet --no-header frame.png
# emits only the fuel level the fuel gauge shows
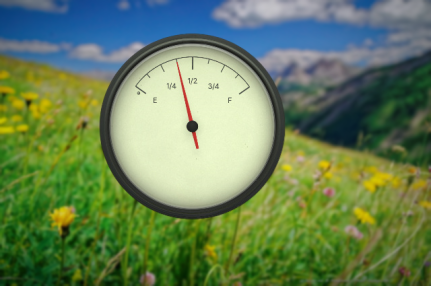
0.375
